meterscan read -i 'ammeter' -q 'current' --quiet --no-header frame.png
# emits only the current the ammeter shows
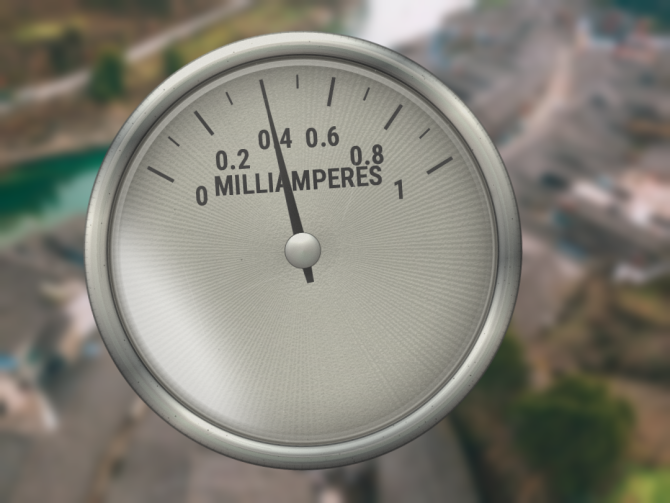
0.4 mA
